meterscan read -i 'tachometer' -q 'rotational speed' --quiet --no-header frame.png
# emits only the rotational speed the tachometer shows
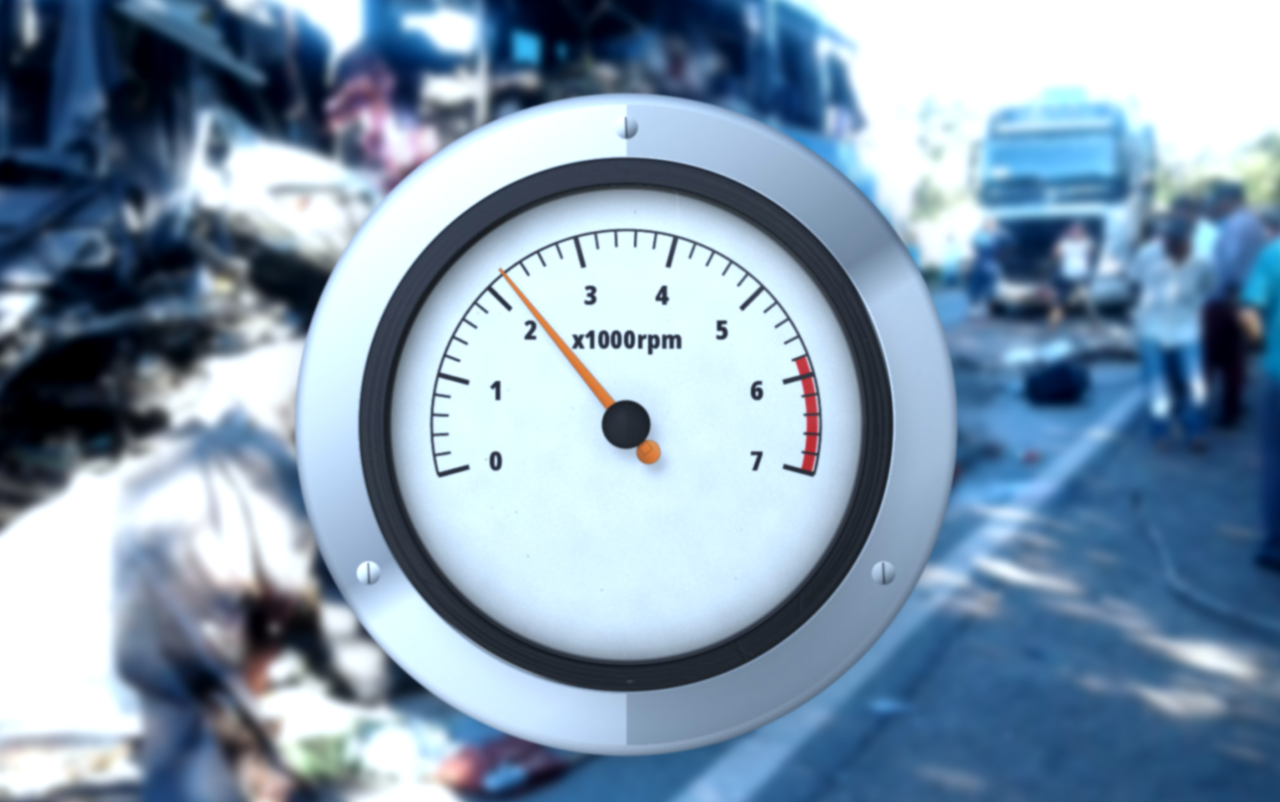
2200 rpm
